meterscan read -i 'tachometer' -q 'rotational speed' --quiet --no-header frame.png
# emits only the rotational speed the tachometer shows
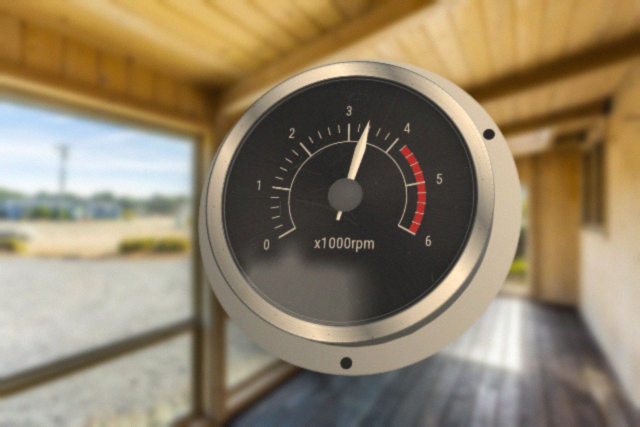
3400 rpm
